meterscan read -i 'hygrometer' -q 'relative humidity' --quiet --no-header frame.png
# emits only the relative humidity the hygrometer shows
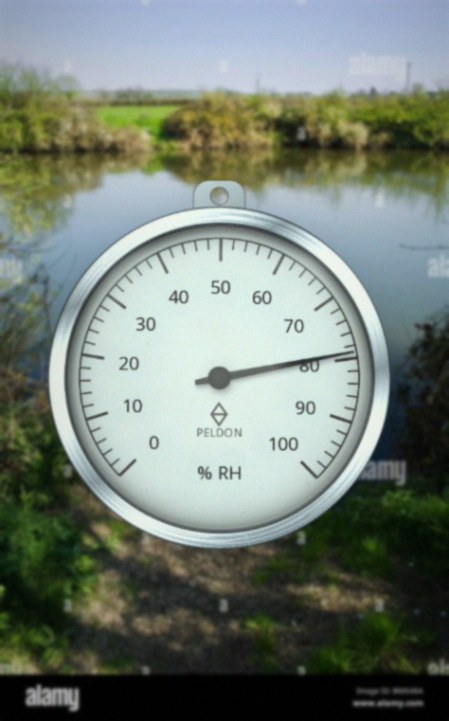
79 %
